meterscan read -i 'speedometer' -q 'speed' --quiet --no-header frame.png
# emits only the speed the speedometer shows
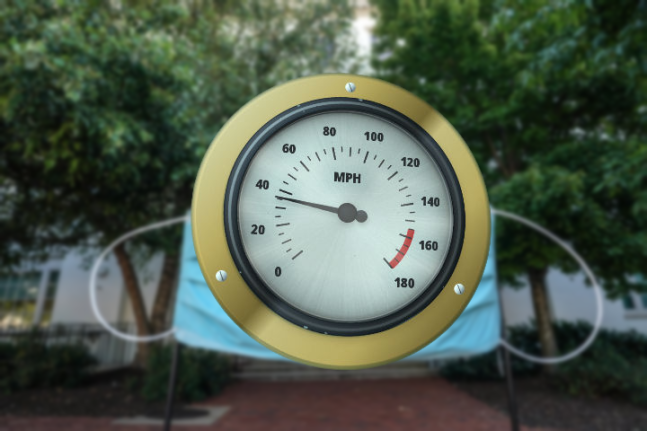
35 mph
